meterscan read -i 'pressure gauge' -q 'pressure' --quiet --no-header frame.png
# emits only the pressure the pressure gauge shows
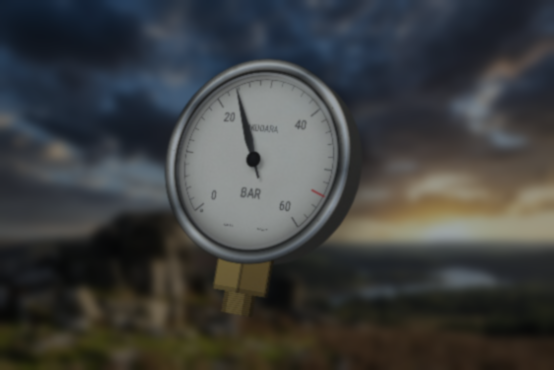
24 bar
